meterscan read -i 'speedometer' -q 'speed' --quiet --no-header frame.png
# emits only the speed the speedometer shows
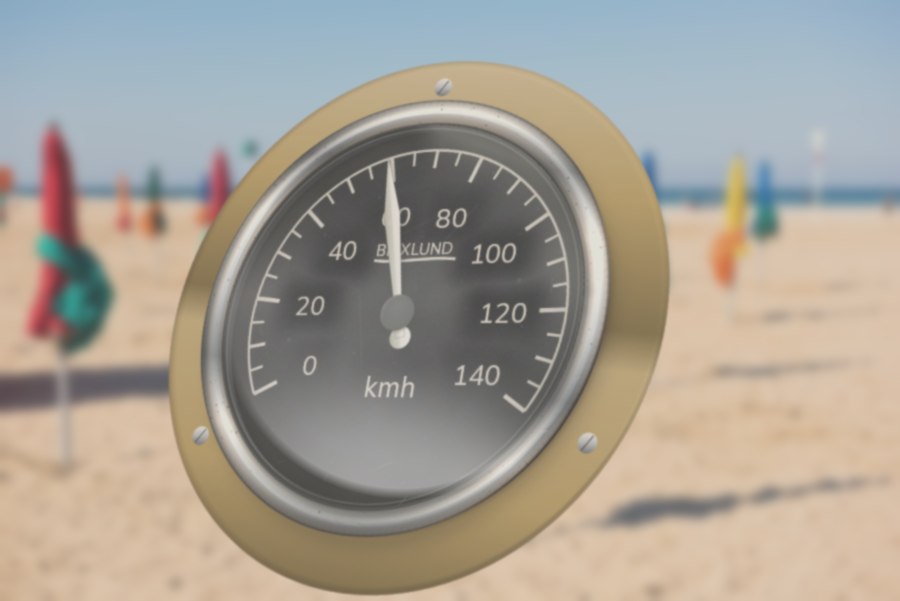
60 km/h
